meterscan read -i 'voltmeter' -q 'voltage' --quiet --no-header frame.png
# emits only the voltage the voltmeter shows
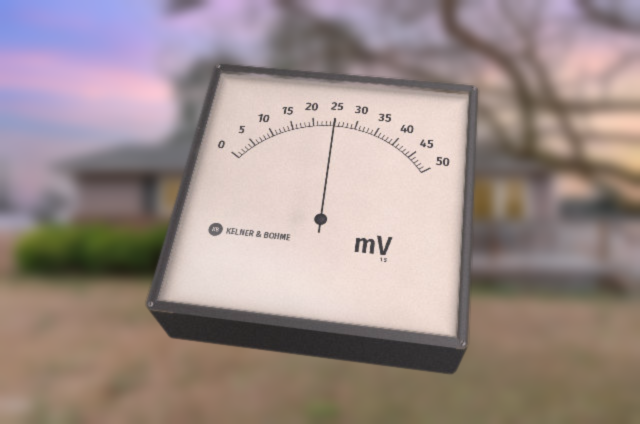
25 mV
